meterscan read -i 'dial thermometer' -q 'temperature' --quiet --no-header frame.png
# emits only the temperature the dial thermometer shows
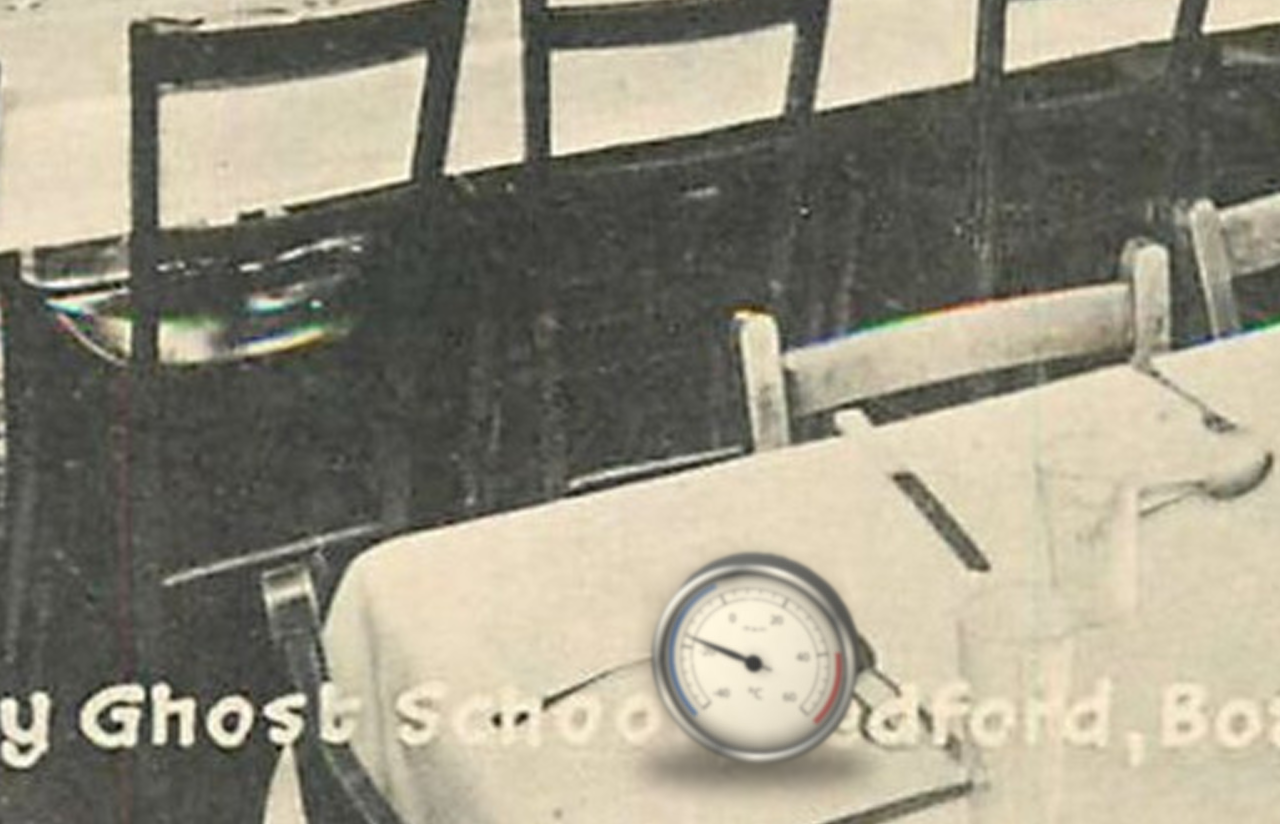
-16 °C
